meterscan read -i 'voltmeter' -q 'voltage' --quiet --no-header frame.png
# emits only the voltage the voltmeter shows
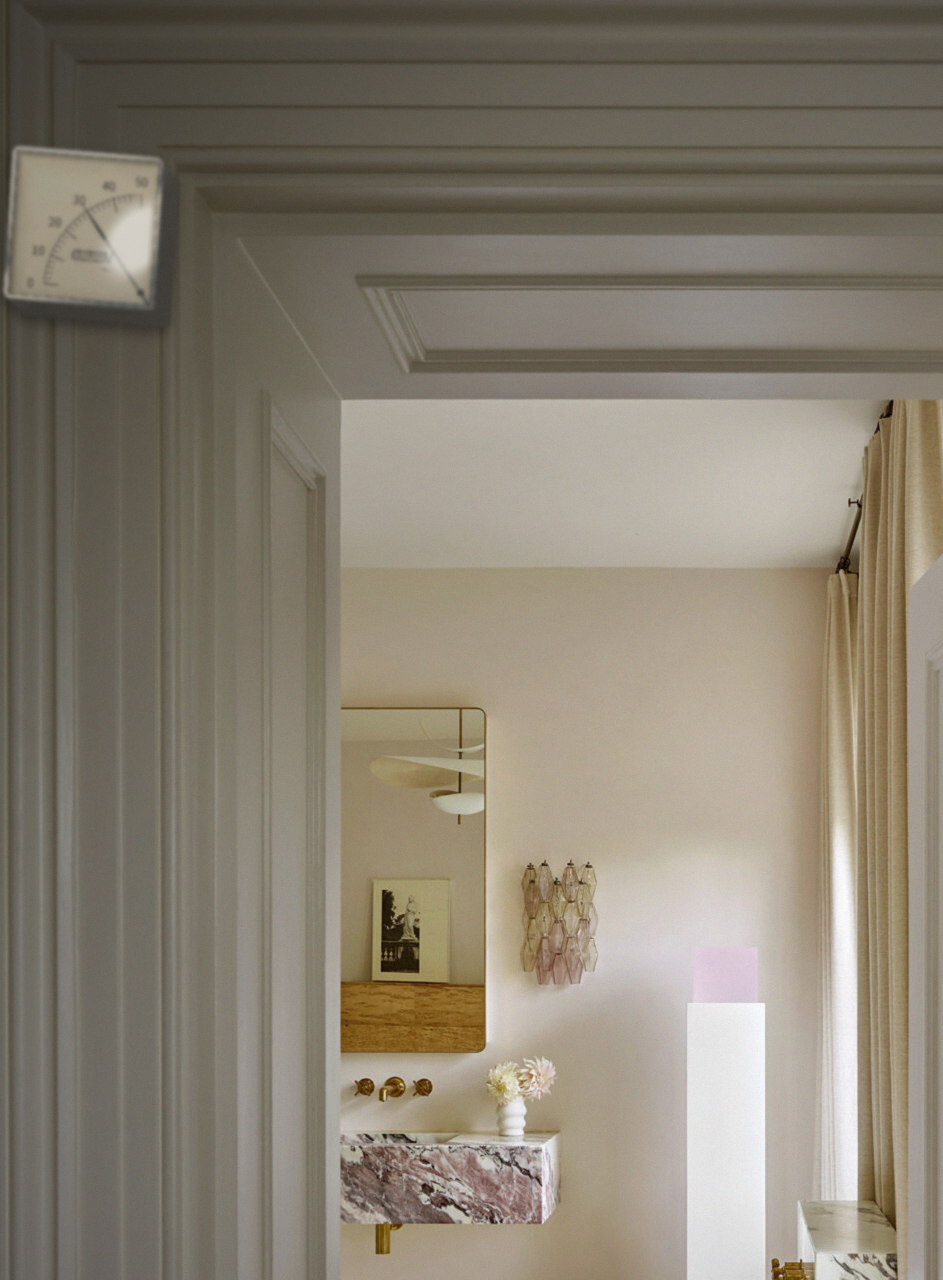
30 V
